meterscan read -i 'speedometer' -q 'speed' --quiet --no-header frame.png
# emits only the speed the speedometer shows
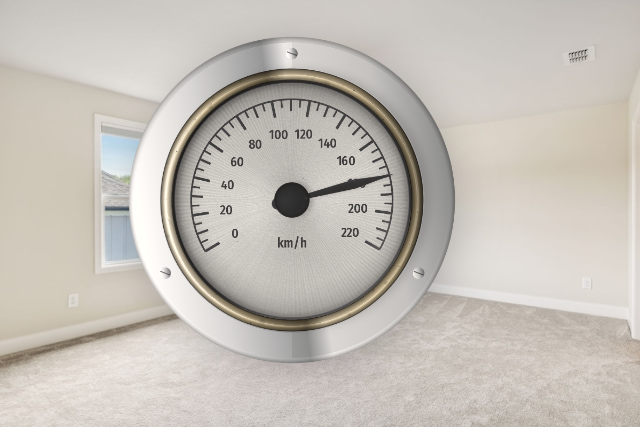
180 km/h
